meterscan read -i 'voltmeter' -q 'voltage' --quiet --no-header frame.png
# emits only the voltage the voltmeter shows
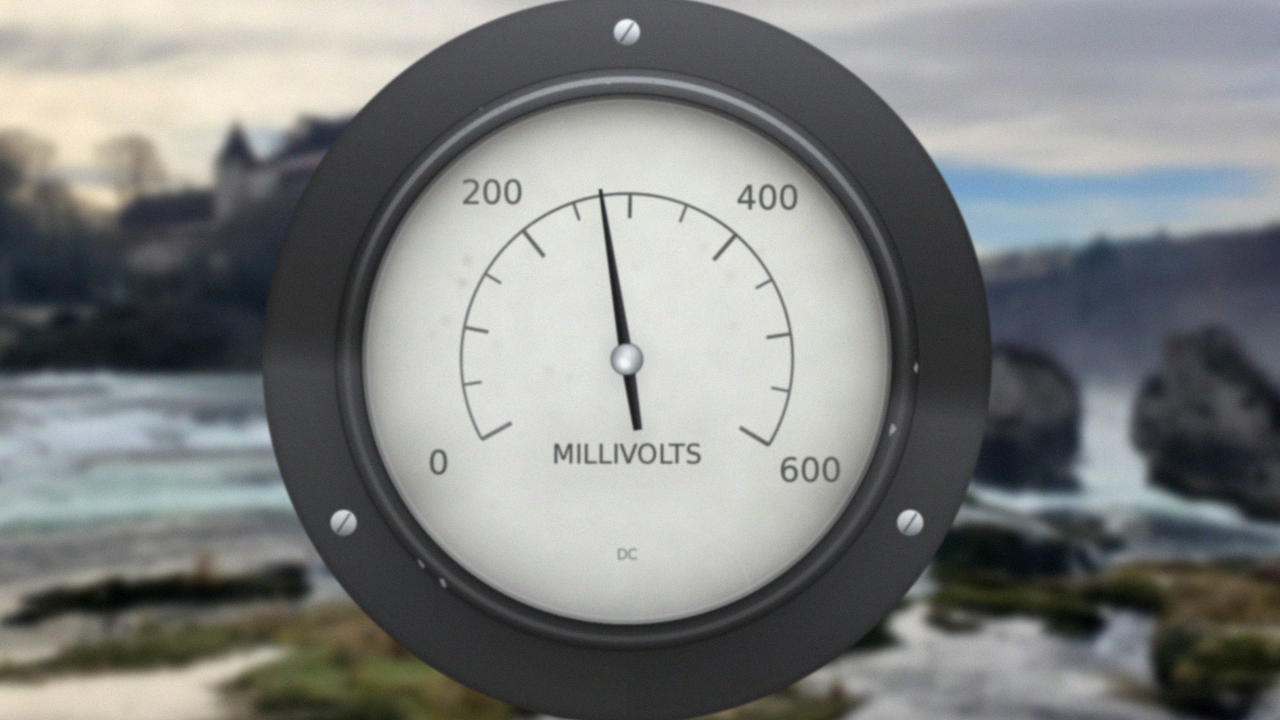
275 mV
